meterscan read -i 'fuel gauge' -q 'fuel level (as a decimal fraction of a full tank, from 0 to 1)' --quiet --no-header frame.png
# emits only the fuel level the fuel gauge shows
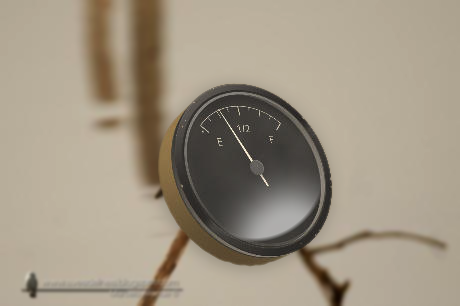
0.25
